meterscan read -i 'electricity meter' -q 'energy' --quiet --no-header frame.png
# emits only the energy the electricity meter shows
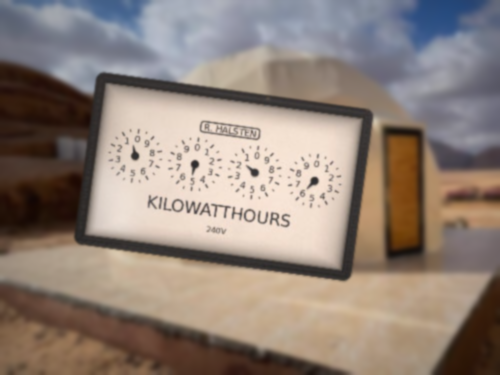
516 kWh
